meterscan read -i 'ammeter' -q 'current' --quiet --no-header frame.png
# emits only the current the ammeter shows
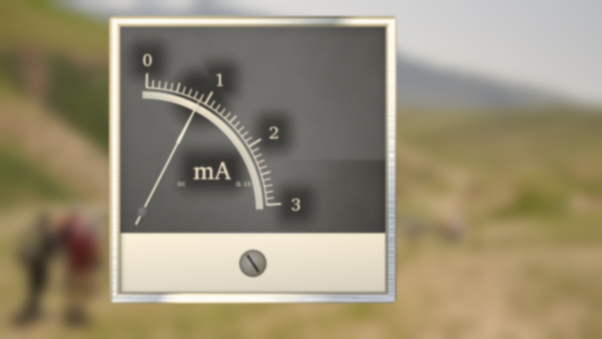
0.9 mA
